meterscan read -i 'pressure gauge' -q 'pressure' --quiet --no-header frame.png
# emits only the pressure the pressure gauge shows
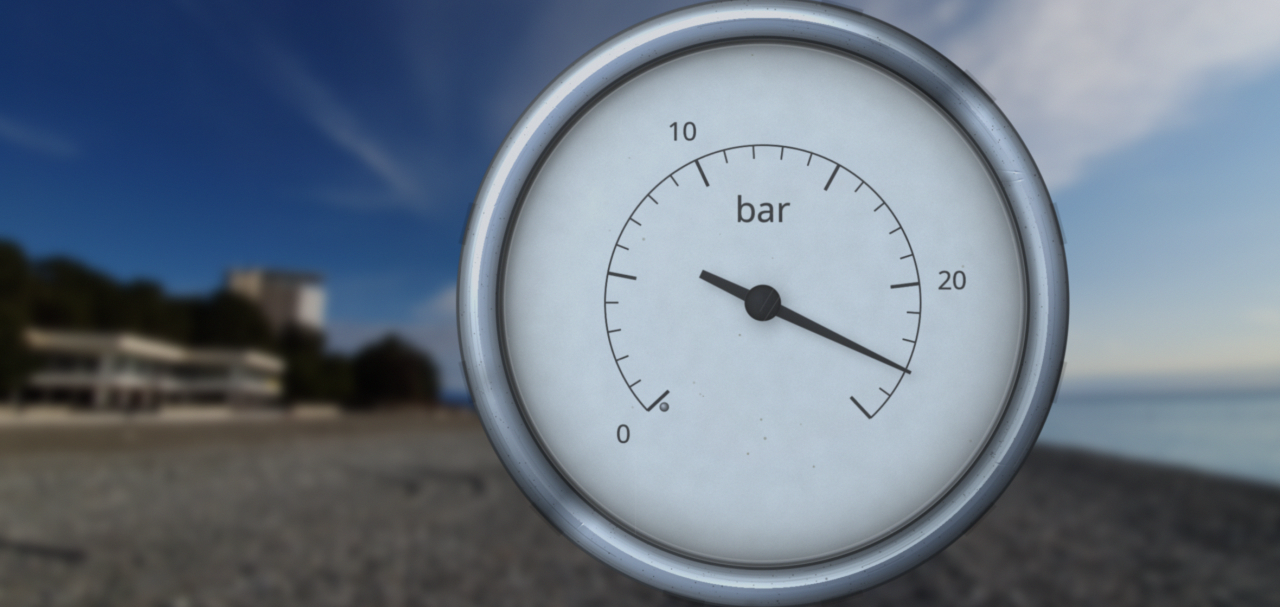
23 bar
